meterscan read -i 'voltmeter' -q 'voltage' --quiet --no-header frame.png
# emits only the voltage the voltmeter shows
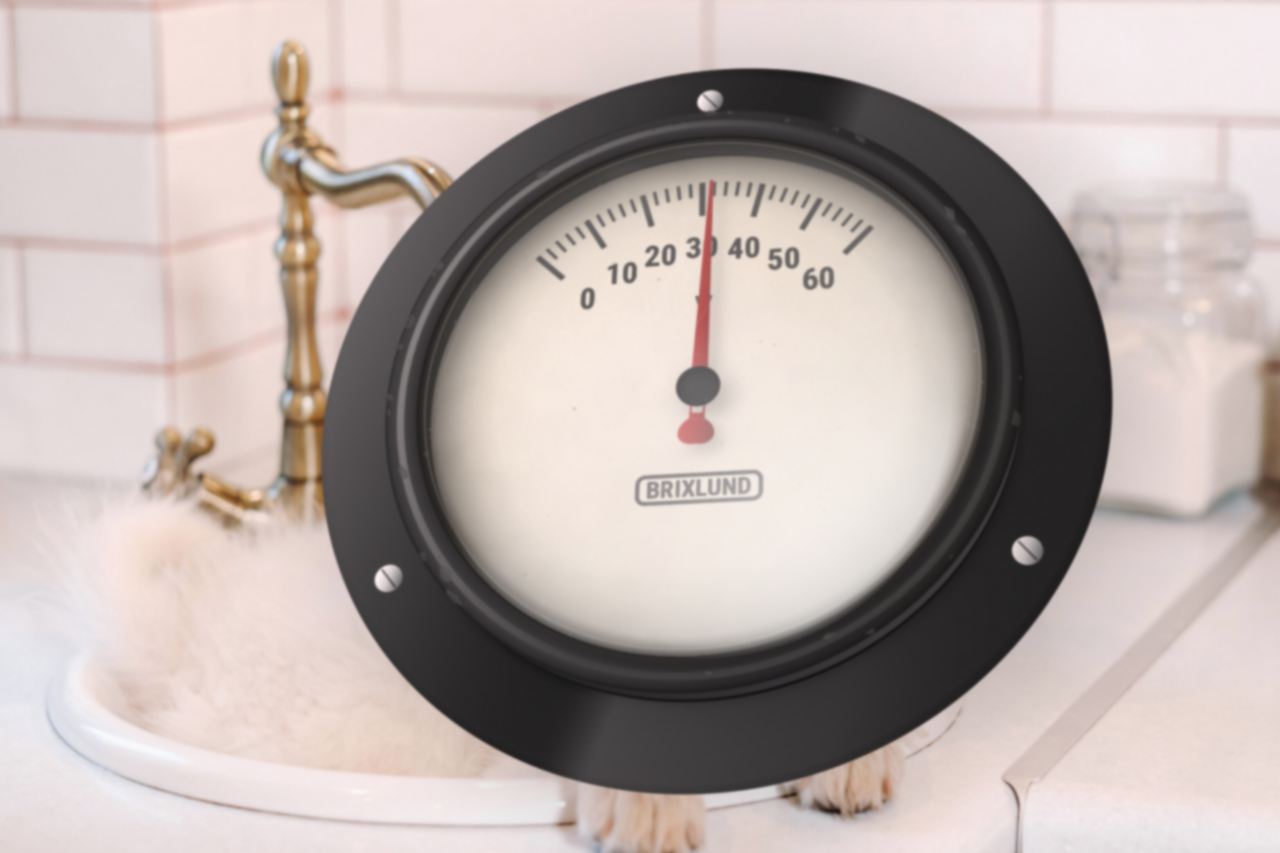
32 V
